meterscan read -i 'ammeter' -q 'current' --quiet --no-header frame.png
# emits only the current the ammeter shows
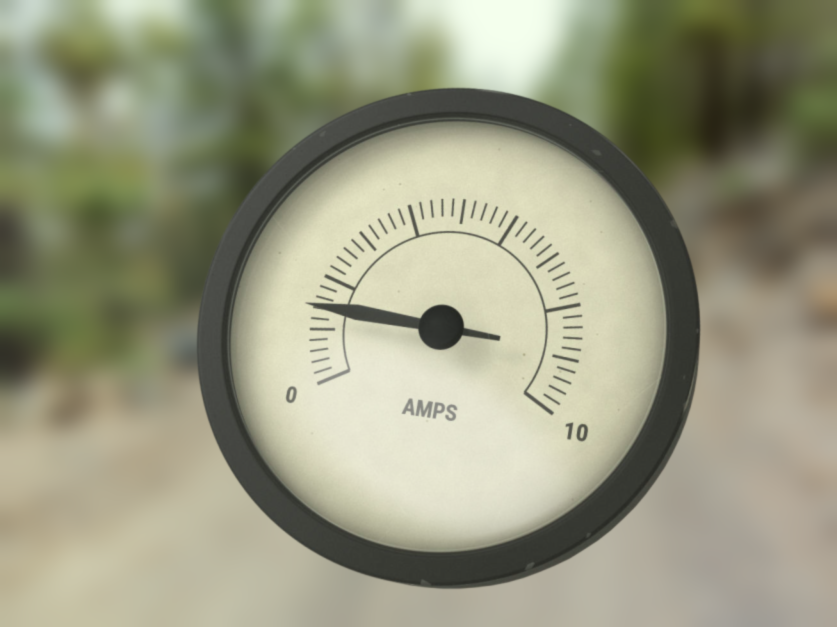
1.4 A
